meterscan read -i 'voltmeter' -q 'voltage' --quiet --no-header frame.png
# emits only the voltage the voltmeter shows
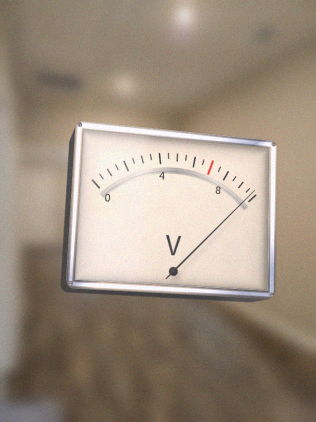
9.75 V
